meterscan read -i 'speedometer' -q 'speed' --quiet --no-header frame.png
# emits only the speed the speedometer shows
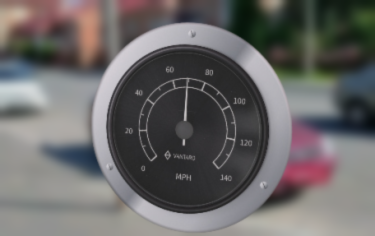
70 mph
